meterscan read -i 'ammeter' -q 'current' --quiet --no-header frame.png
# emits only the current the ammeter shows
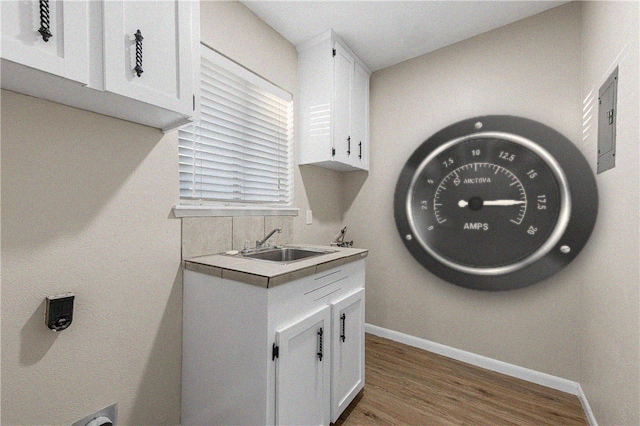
17.5 A
